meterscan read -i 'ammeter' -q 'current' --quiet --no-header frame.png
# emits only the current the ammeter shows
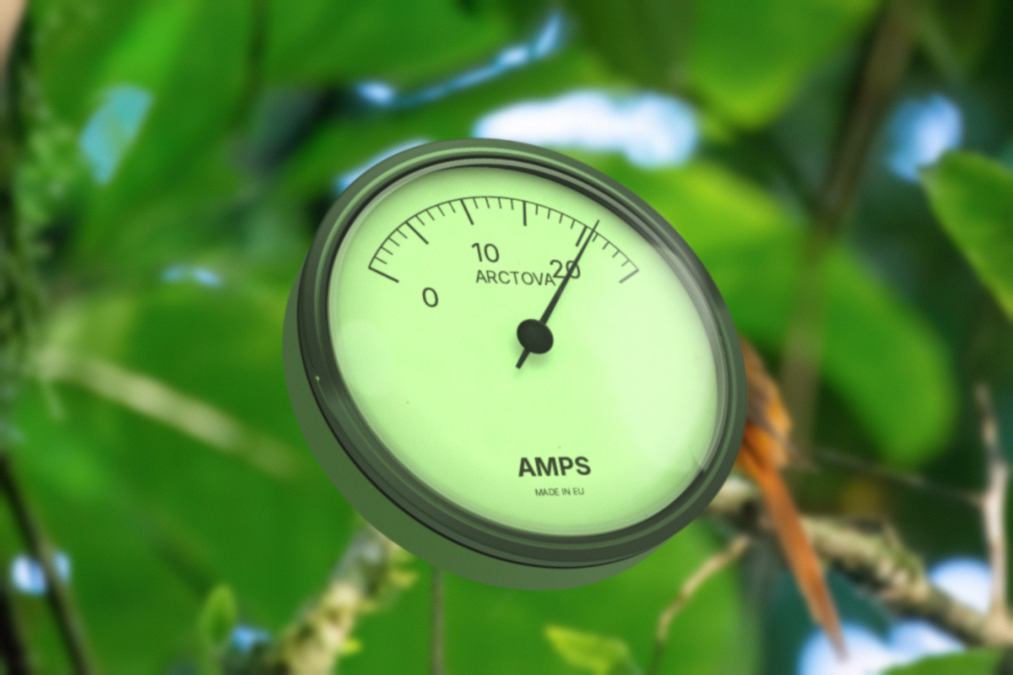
20.5 A
